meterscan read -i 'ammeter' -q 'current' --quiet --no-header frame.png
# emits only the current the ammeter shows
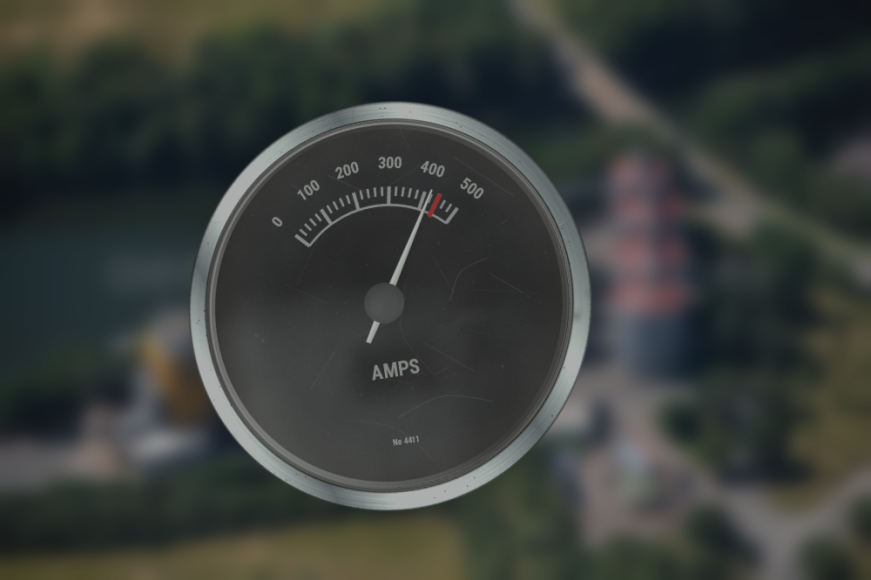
420 A
